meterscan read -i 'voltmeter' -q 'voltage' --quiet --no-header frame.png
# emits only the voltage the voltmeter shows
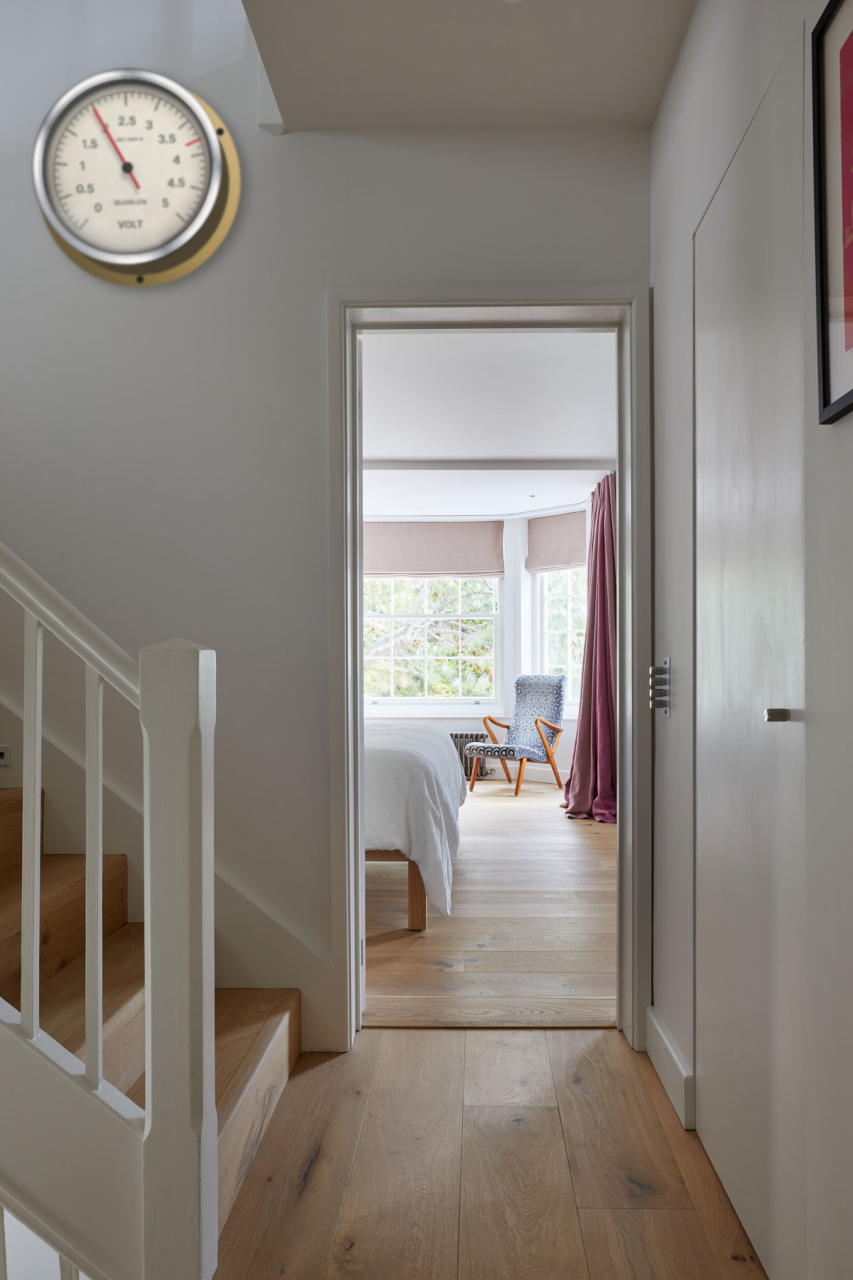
2 V
